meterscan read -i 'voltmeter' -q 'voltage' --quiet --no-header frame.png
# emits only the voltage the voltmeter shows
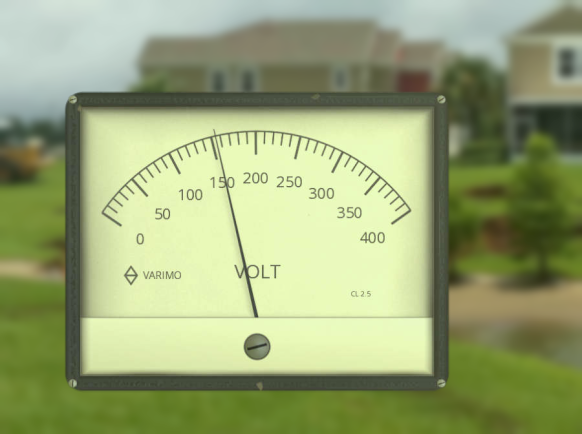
155 V
